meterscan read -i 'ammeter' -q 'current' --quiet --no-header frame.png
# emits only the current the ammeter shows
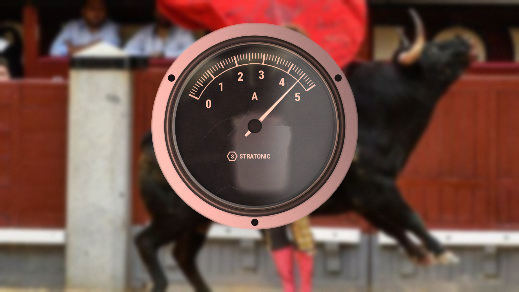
4.5 A
